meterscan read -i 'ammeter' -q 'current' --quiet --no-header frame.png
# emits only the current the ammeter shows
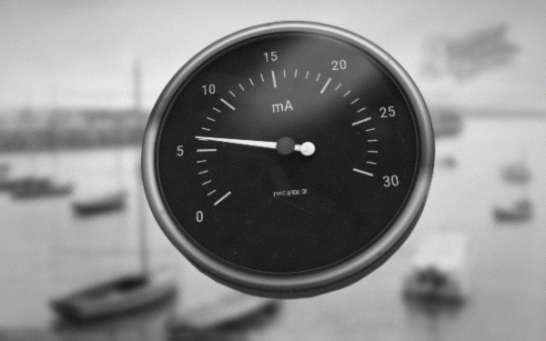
6 mA
